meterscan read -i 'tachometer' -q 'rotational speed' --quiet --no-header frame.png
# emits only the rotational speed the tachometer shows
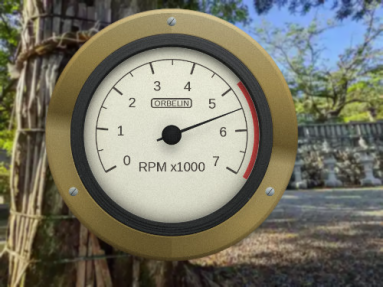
5500 rpm
